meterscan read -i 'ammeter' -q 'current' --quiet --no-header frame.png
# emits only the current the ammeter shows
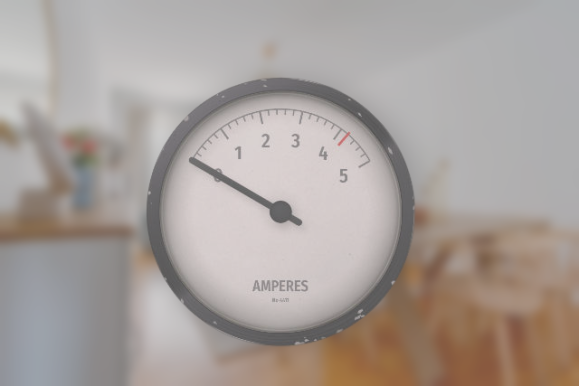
0 A
